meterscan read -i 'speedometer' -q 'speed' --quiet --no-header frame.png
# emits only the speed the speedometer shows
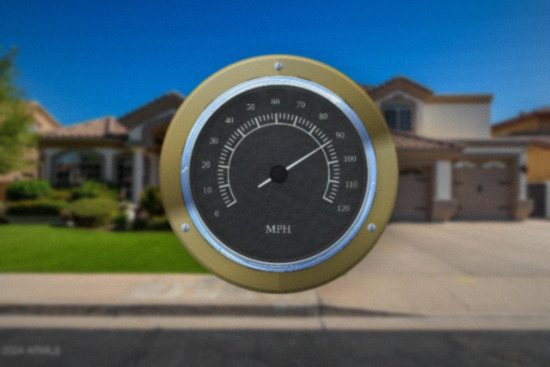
90 mph
